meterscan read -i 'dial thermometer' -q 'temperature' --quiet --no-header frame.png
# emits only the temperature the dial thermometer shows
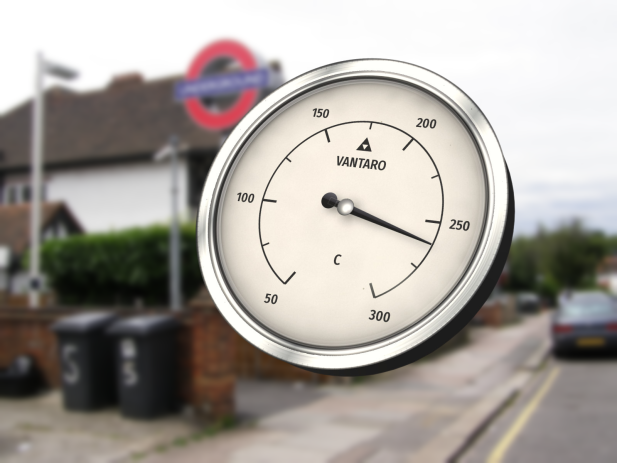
262.5 °C
